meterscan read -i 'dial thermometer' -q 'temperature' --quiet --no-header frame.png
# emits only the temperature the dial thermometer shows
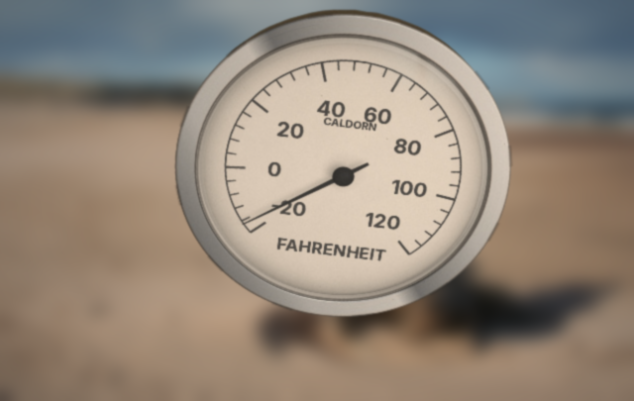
-16 °F
